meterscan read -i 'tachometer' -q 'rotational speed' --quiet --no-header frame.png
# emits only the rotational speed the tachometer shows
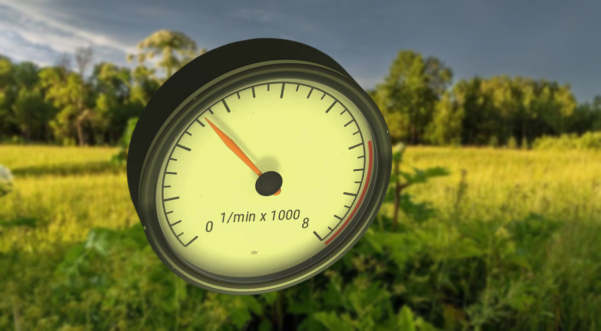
2625 rpm
